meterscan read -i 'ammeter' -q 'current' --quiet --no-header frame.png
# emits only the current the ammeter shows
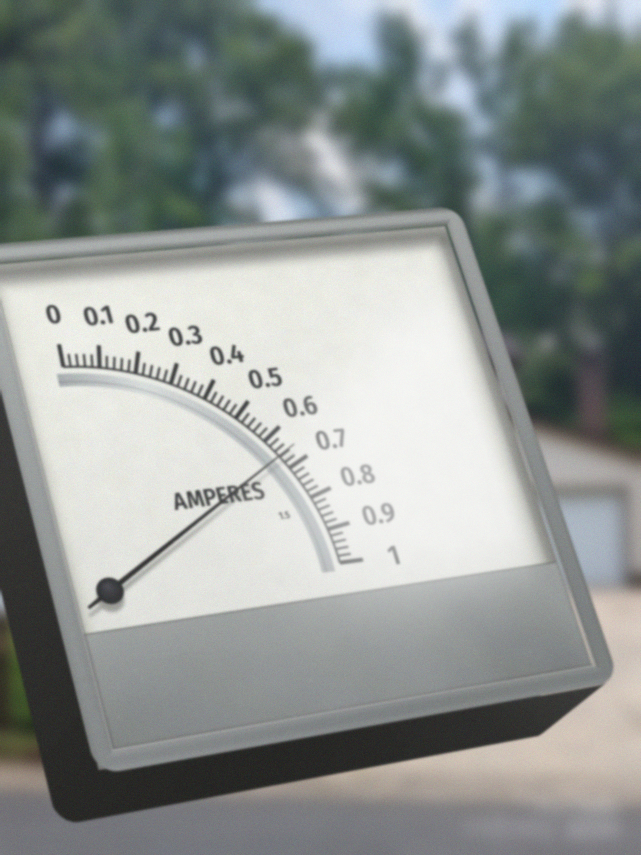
0.66 A
